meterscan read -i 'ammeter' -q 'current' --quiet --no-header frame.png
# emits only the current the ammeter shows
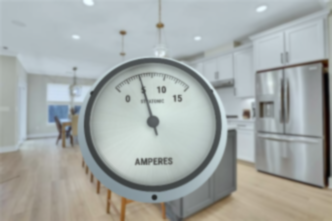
5 A
